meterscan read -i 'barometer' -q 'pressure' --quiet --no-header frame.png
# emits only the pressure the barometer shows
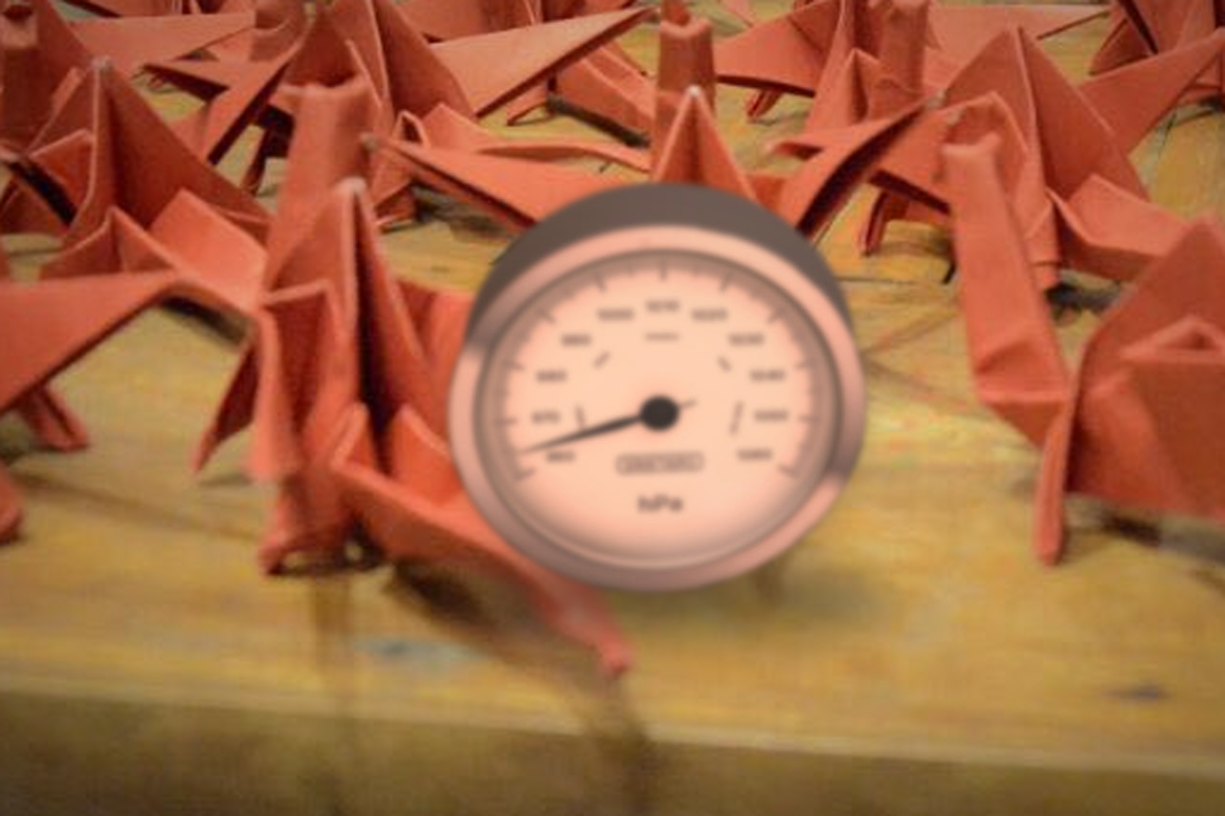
965 hPa
